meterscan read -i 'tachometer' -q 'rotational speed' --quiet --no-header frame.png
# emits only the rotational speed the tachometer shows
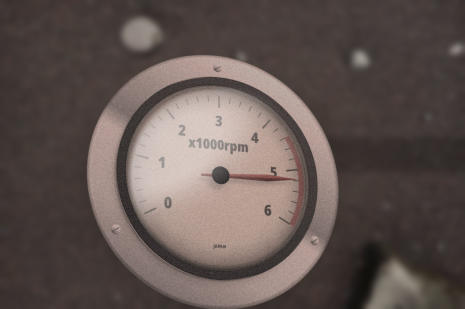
5200 rpm
